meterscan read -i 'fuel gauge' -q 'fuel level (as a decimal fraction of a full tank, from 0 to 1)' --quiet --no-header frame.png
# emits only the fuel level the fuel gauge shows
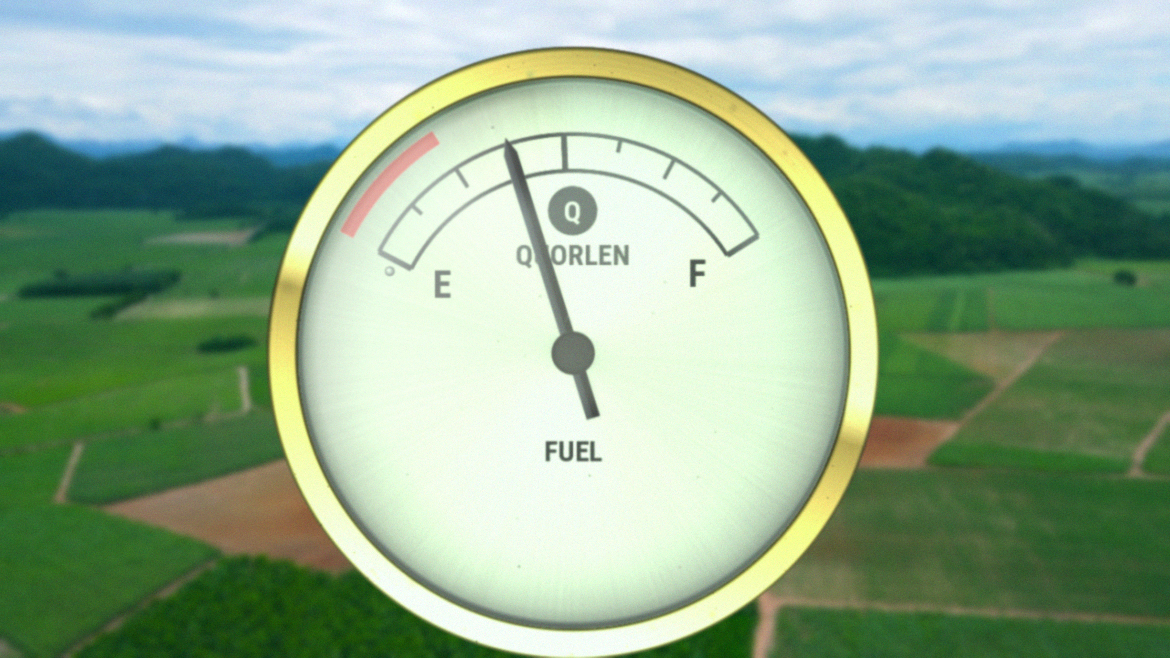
0.375
